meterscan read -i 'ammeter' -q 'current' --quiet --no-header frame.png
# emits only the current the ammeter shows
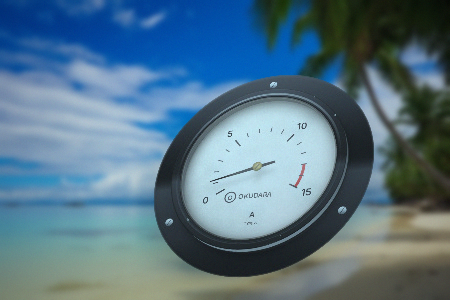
1 A
